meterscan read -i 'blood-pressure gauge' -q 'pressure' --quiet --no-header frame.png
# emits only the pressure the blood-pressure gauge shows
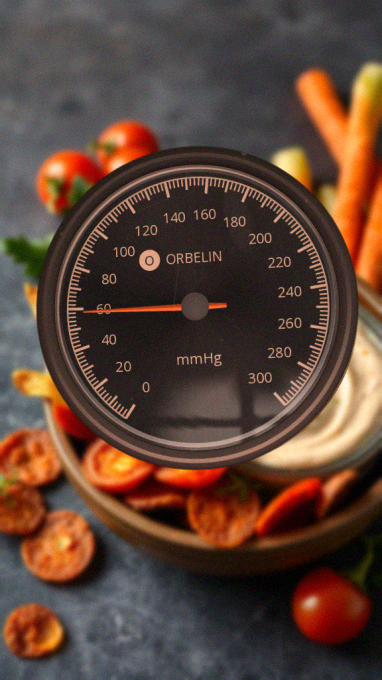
58 mmHg
